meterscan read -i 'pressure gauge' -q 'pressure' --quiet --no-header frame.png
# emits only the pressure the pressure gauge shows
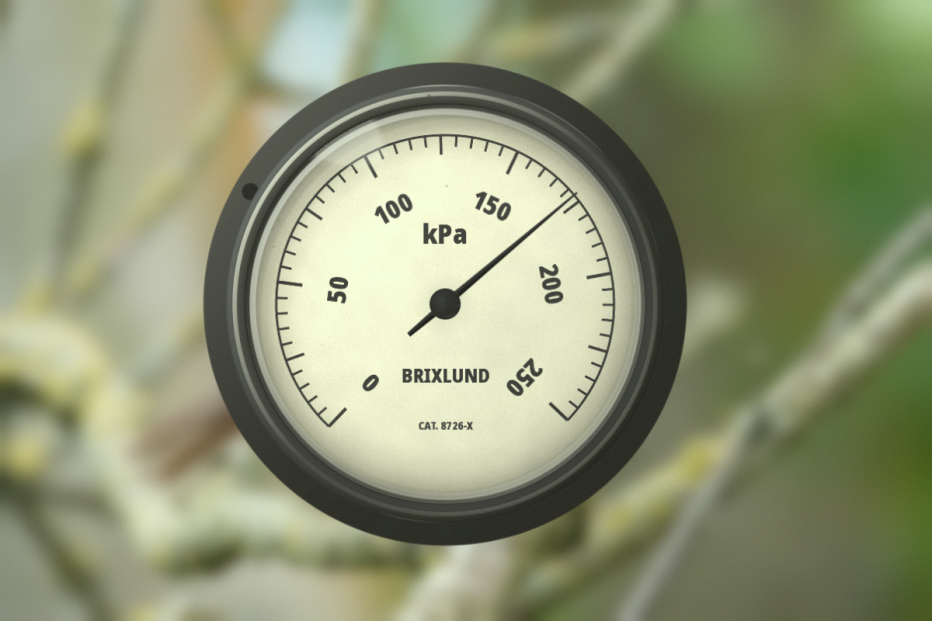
172.5 kPa
